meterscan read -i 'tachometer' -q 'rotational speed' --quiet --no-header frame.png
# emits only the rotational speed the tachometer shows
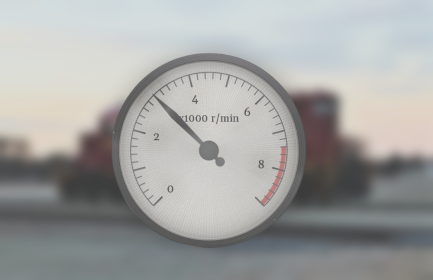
3000 rpm
